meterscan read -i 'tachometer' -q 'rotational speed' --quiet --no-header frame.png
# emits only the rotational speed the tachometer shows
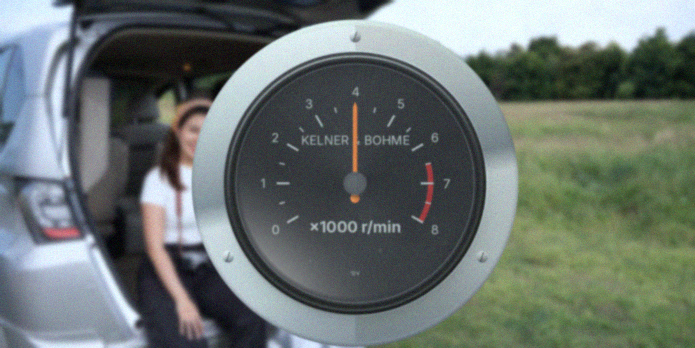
4000 rpm
